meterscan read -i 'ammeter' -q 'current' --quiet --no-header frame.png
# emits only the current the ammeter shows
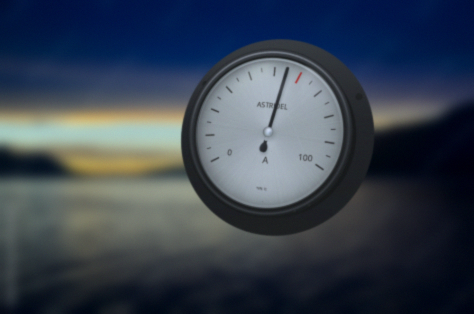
55 A
